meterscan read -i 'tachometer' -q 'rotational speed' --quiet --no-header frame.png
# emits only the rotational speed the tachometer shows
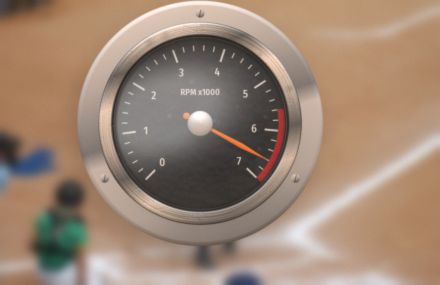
6600 rpm
